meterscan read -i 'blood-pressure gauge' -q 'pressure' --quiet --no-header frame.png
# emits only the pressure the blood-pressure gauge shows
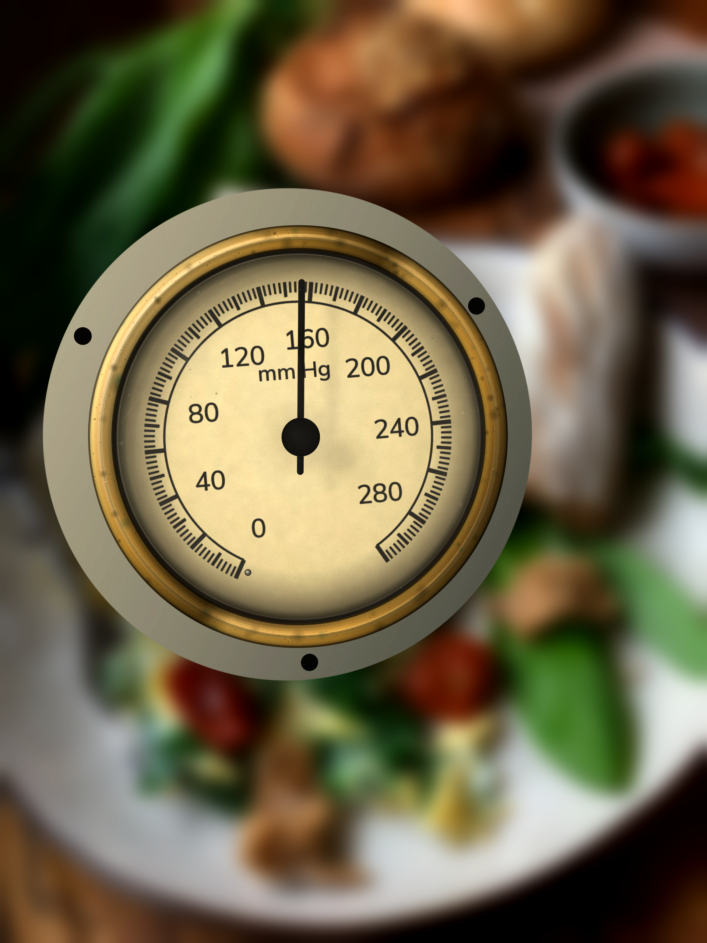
156 mmHg
